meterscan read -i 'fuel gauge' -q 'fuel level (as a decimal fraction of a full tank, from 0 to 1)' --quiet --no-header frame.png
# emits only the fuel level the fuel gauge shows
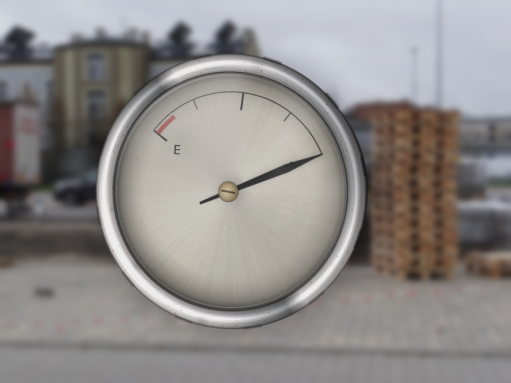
1
